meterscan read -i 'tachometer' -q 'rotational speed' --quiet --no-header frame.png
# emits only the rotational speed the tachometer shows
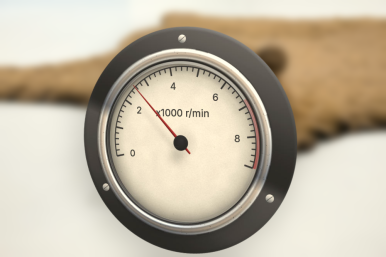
2600 rpm
